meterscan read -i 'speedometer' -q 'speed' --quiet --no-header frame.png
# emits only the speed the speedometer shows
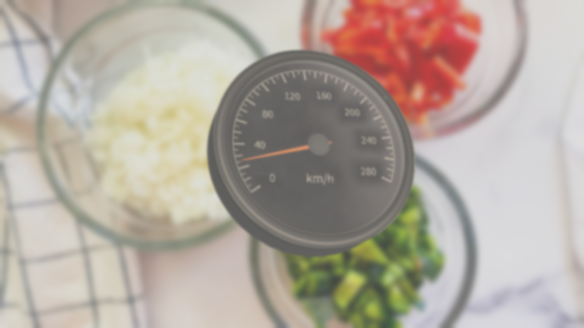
25 km/h
